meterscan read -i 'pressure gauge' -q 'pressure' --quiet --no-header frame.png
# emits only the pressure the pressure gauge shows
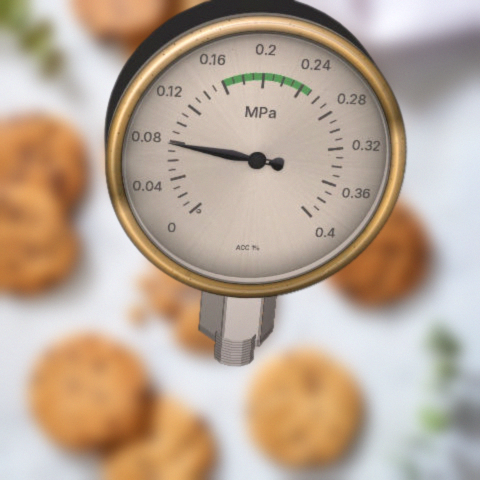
0.08 MPa
